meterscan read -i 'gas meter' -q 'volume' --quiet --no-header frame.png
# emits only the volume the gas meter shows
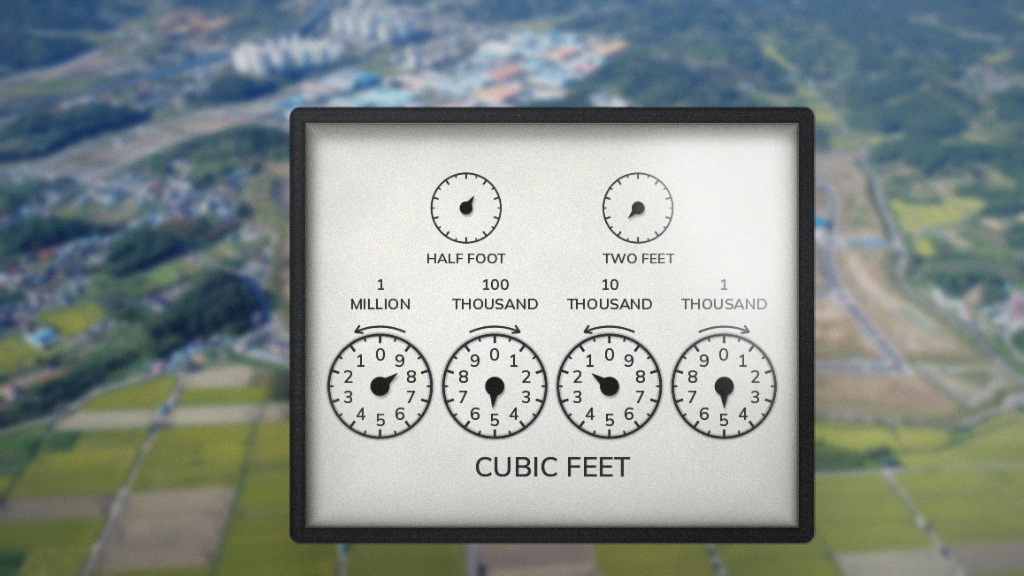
851500 ft³
